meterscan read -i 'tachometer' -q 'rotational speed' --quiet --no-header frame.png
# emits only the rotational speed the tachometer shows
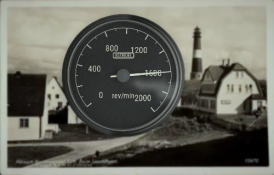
1600 rpm
